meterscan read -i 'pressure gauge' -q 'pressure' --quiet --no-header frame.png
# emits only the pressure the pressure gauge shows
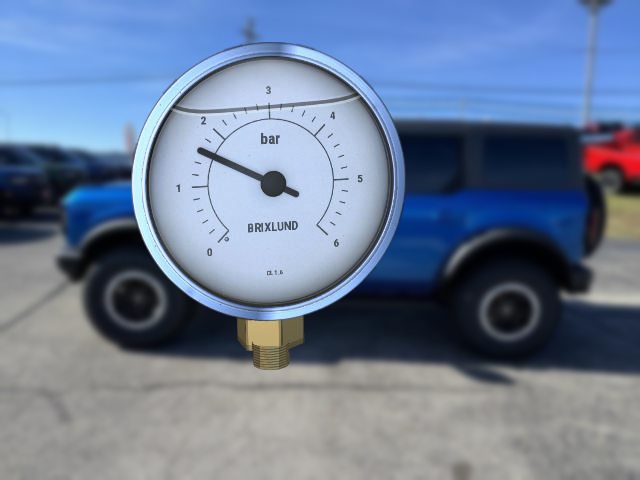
1.6 bar
